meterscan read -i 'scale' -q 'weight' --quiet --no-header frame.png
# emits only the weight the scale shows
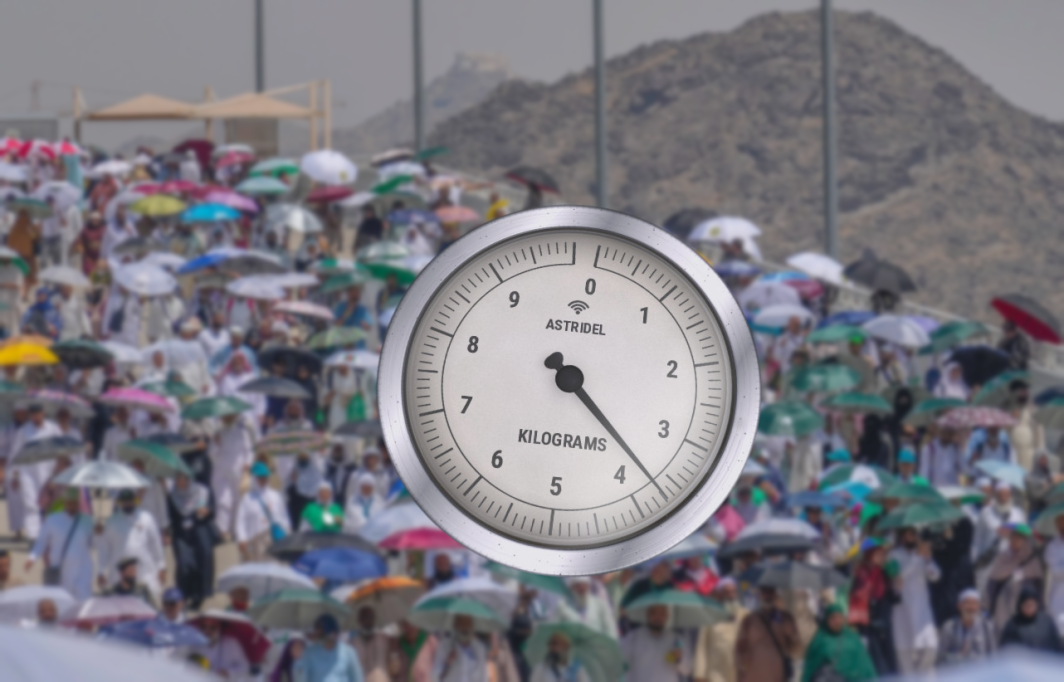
3.7 kg
